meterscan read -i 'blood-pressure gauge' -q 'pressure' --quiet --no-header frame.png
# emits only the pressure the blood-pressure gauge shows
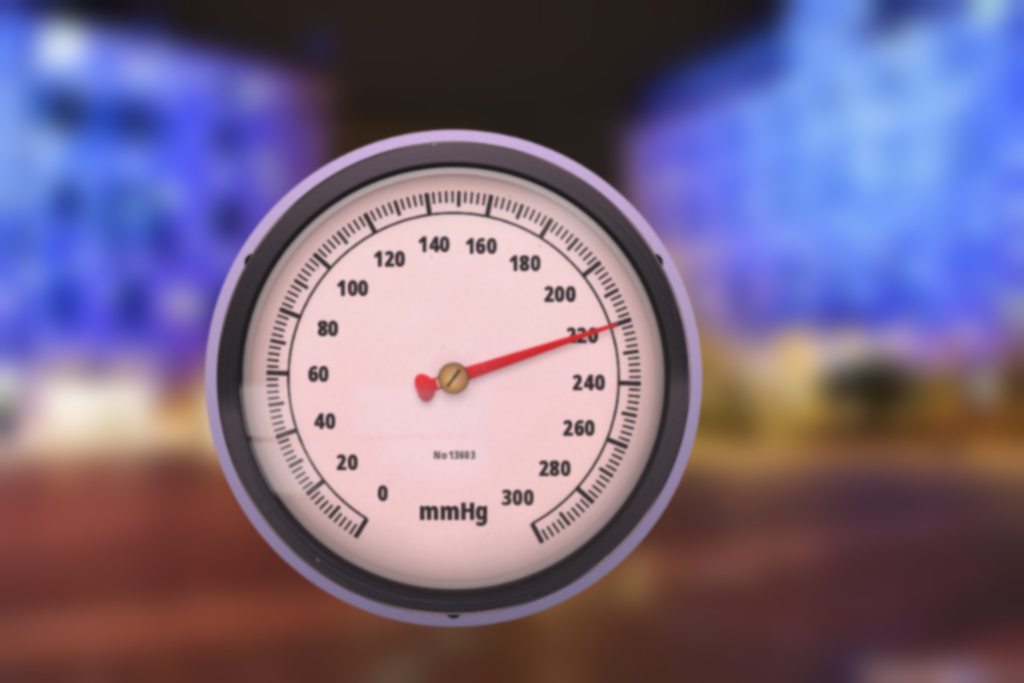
220 mmHg
